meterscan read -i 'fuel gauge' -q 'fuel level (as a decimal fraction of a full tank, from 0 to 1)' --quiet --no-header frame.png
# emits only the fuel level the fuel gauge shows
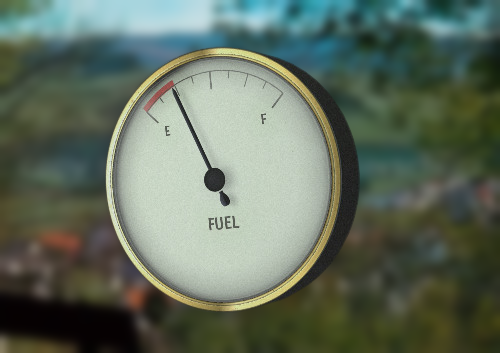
0.25
